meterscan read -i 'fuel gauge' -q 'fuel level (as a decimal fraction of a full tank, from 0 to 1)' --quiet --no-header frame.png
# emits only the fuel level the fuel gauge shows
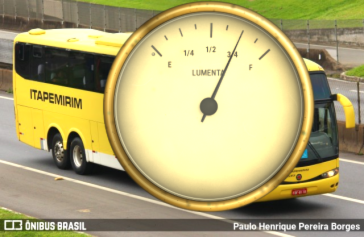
0.75
